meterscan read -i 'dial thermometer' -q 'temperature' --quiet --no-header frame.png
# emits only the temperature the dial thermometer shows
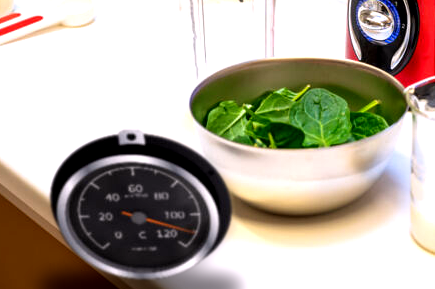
110 °C
